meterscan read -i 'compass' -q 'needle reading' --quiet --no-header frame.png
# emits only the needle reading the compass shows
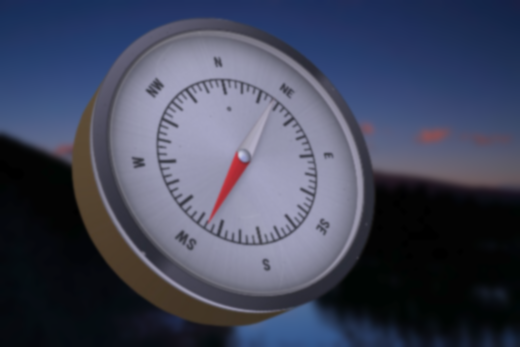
220 °
